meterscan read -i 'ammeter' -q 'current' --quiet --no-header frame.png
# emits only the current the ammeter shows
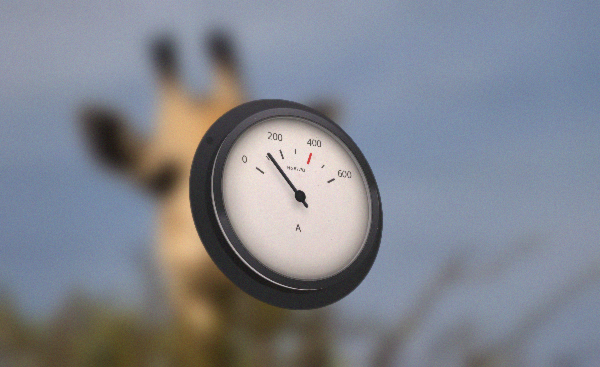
100 A
